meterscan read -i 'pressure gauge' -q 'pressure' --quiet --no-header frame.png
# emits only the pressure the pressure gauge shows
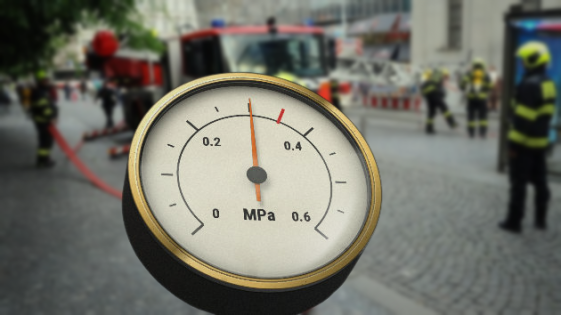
0.3 MPa
